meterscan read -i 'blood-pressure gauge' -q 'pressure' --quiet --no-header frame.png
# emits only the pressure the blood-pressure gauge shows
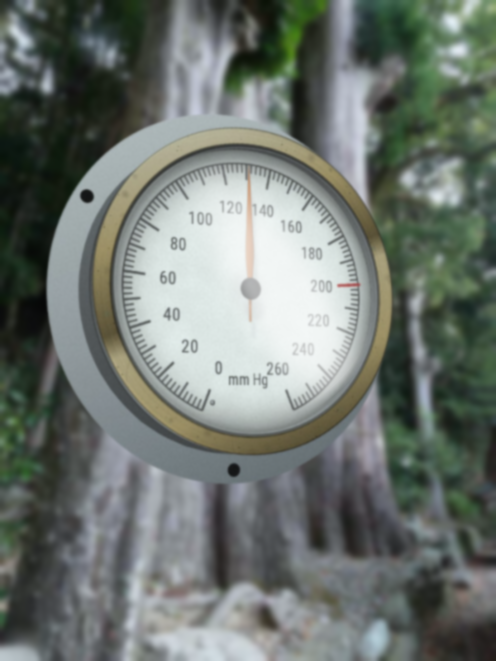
130 mmHg
